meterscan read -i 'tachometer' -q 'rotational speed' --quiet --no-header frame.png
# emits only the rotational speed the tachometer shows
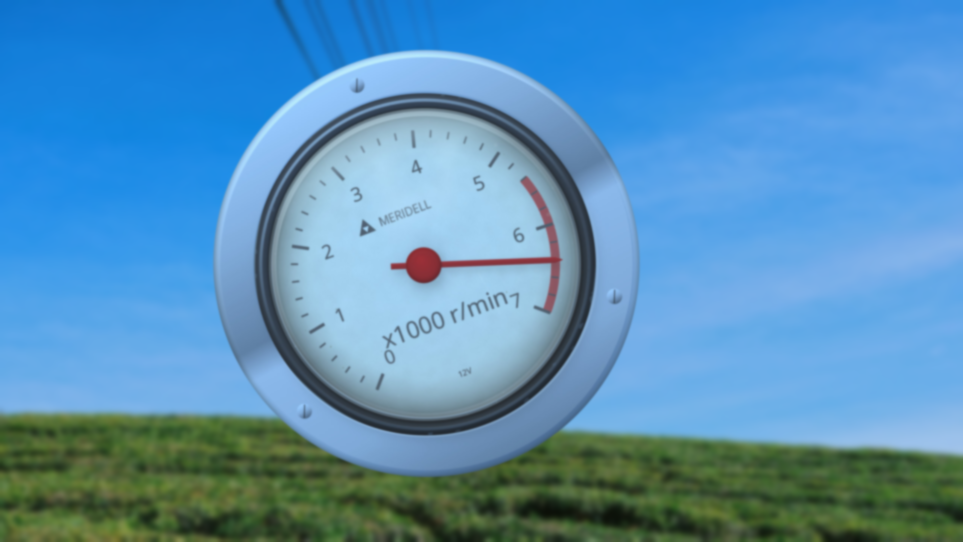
6400 rpm
